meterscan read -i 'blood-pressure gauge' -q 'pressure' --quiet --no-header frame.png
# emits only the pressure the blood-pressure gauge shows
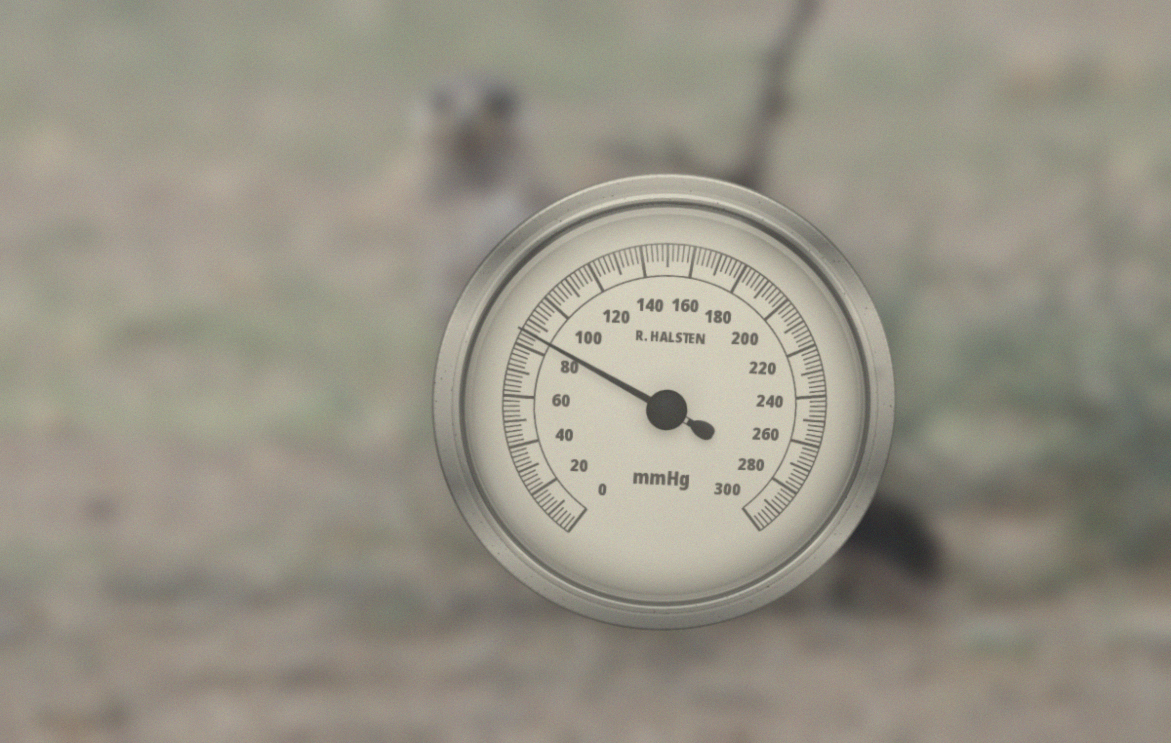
86 mmHg
